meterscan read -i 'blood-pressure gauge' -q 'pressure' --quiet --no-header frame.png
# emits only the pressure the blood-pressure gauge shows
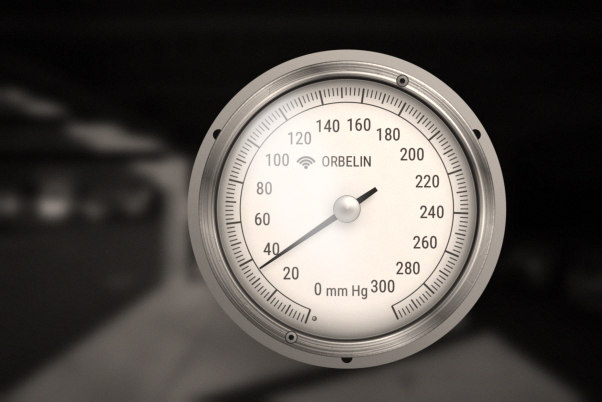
34 mmHg
